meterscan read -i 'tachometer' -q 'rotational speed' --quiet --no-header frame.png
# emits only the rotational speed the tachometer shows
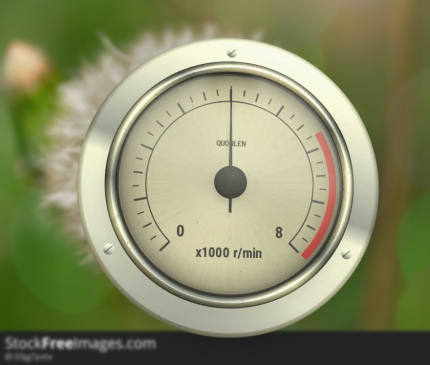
4000 rpm
